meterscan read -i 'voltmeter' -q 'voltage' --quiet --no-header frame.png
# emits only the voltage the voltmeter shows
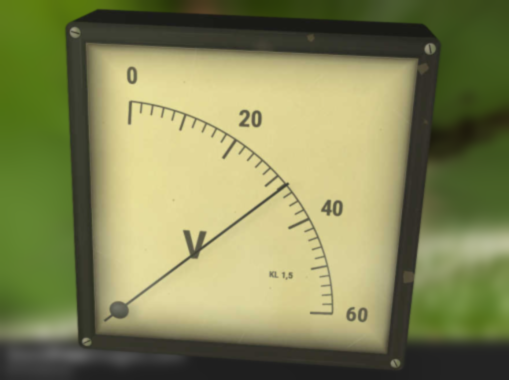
32 V
